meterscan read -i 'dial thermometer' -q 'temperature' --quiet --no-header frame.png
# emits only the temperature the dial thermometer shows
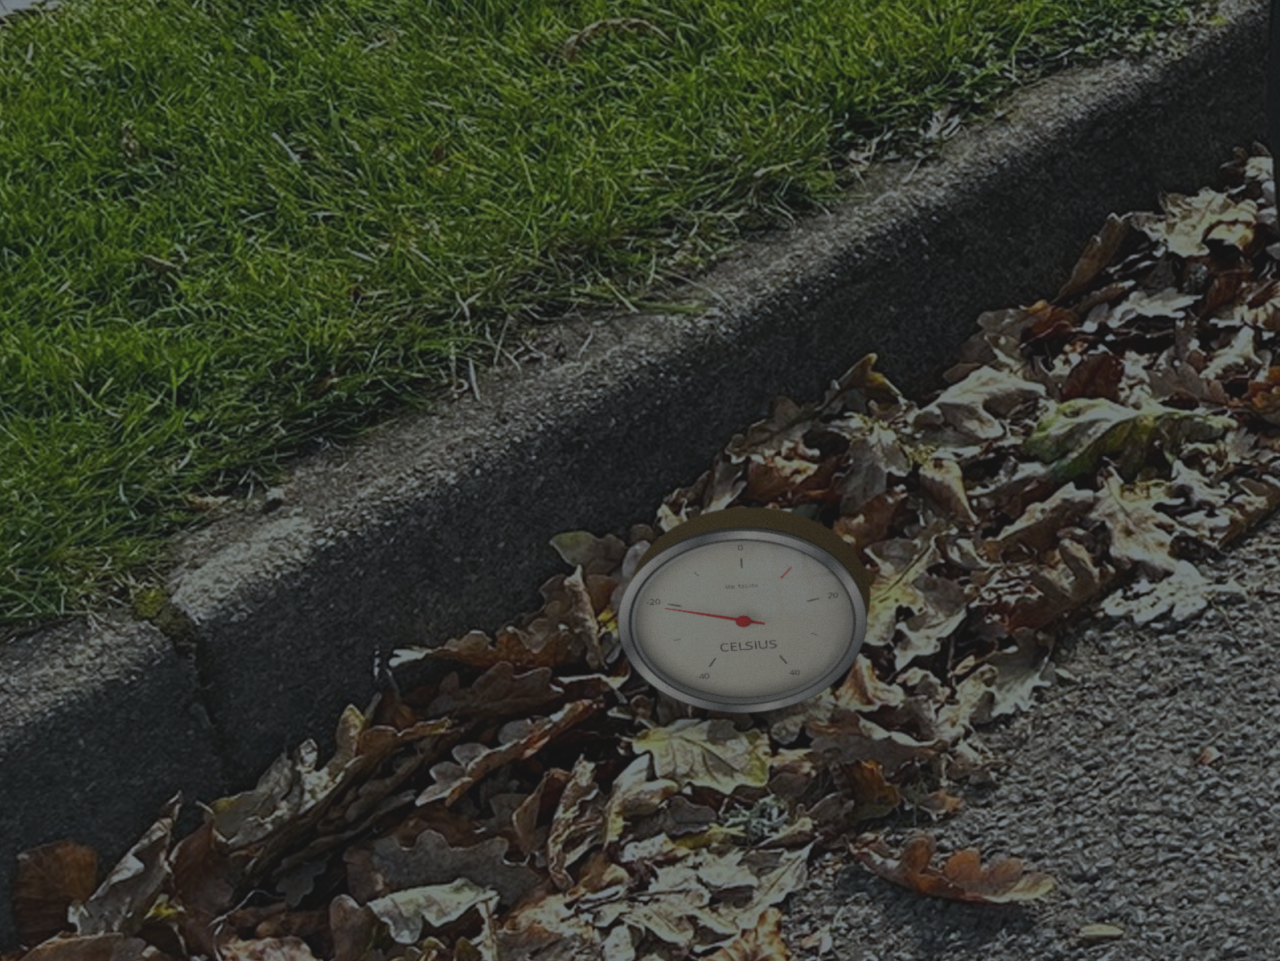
-20 °C
